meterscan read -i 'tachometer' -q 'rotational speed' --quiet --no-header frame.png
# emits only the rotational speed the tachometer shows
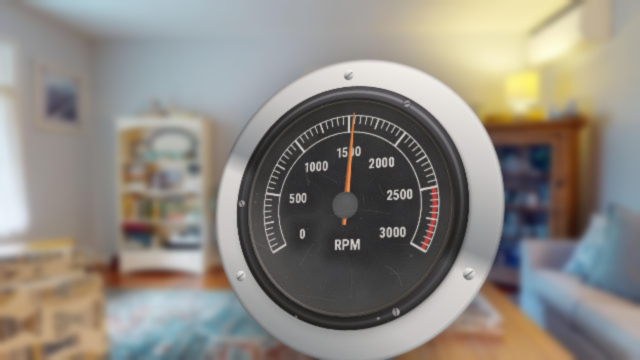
1550 rpm
